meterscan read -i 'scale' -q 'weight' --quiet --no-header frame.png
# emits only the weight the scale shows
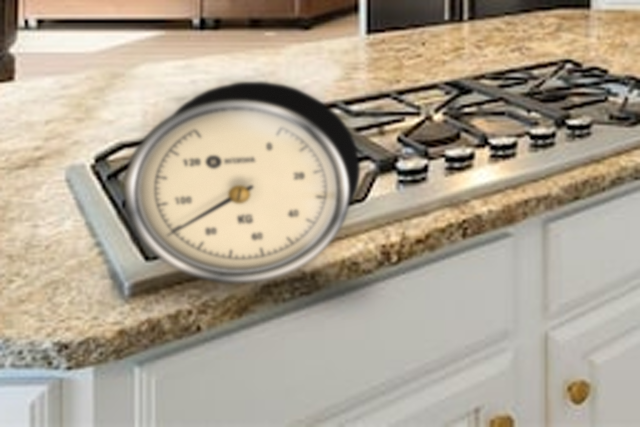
90 kg
